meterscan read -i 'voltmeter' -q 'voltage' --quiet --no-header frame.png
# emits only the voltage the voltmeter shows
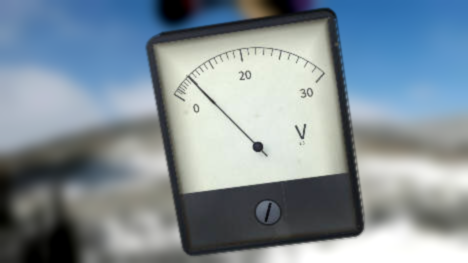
10 V
